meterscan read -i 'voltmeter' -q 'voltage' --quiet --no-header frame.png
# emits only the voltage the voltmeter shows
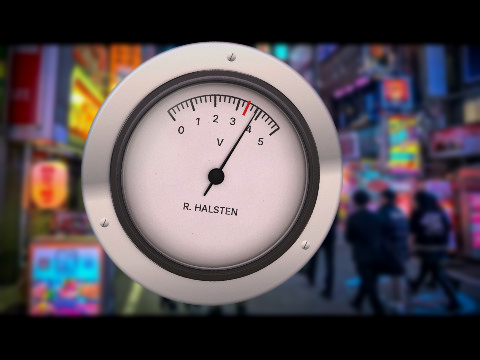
3.8 V
